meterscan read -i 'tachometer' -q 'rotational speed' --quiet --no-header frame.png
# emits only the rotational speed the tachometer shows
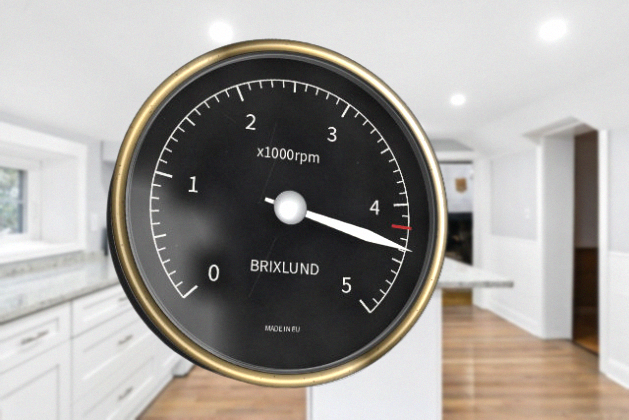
4400 rpm
